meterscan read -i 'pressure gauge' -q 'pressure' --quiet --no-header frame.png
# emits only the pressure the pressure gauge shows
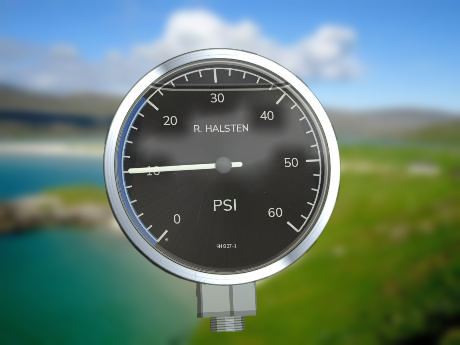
10 psi
